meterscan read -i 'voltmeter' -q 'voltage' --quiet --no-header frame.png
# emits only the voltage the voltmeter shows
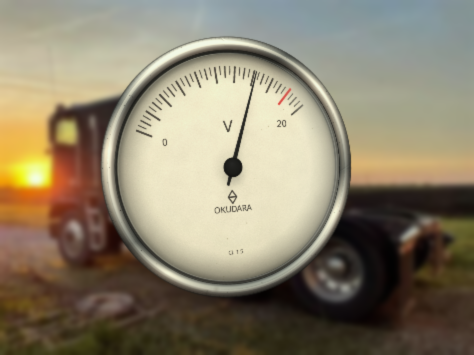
14 V
